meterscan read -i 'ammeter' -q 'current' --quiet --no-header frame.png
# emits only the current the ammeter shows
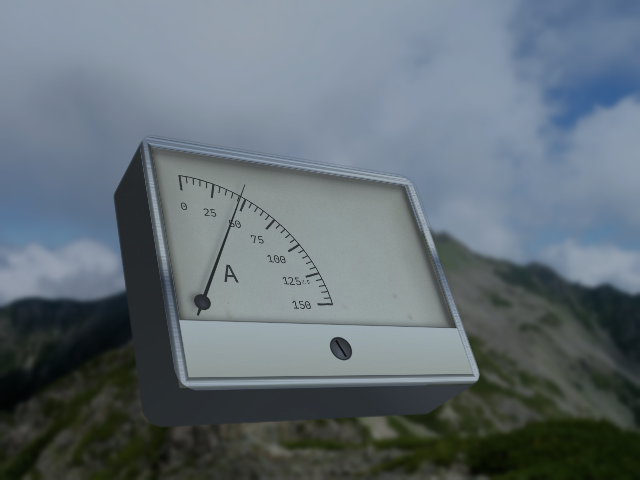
45 A
